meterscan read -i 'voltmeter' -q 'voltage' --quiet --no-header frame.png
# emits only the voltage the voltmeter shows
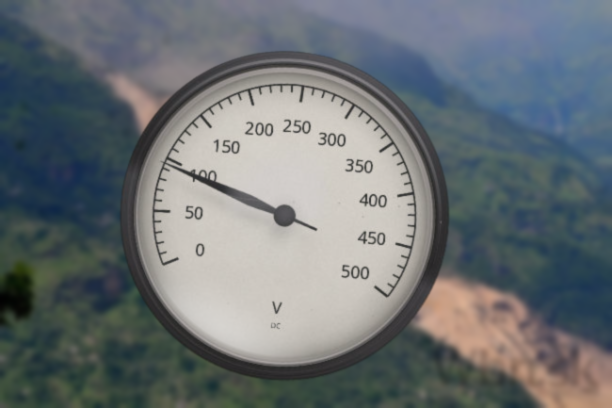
95 V
